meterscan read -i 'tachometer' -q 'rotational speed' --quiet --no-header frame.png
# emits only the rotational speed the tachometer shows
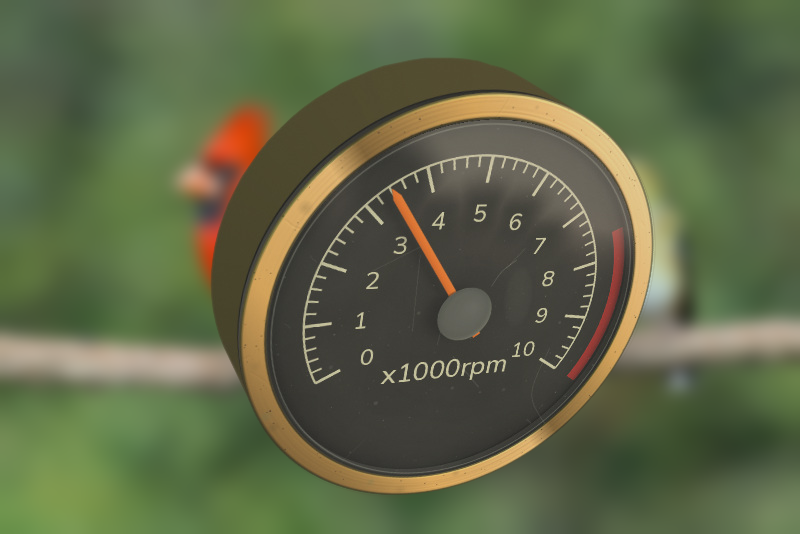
3400 rpm
